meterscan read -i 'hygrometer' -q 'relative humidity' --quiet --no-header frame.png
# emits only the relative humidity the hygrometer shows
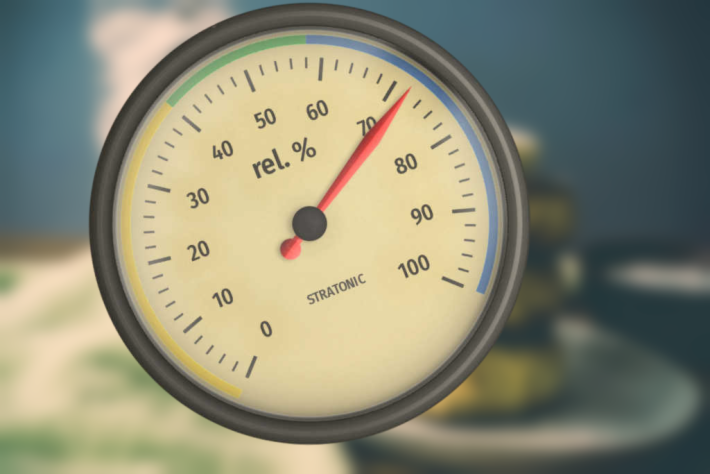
72 %
